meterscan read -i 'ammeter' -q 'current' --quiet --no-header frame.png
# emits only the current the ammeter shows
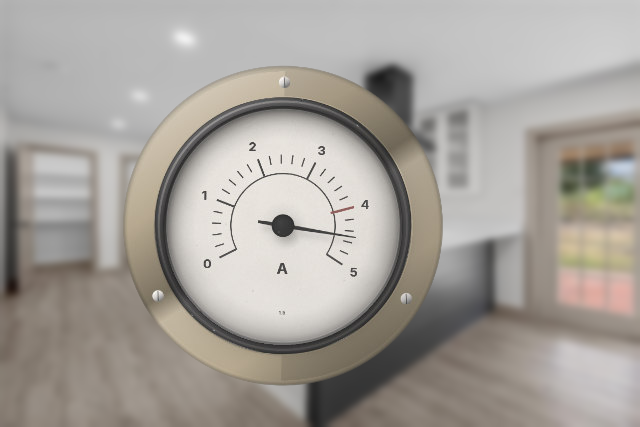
4.5 A
